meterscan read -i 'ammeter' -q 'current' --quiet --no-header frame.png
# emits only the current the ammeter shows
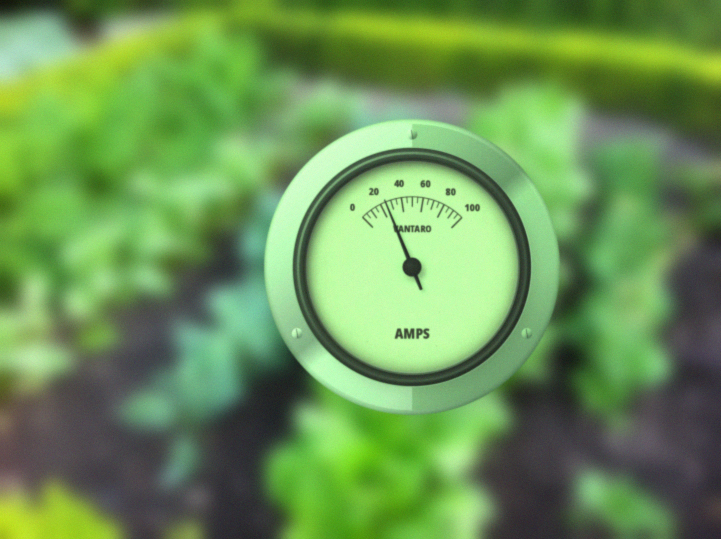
25 A
